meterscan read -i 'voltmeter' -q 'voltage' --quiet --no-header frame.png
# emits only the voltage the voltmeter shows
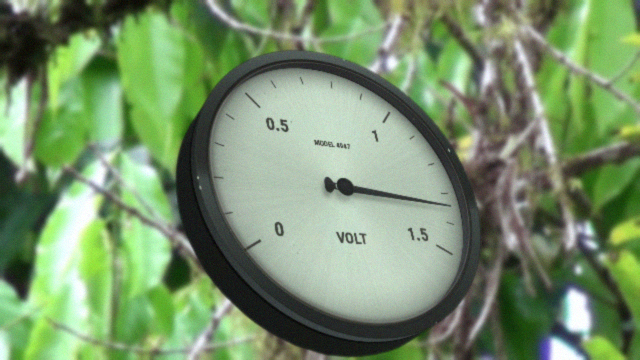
1.35 V
